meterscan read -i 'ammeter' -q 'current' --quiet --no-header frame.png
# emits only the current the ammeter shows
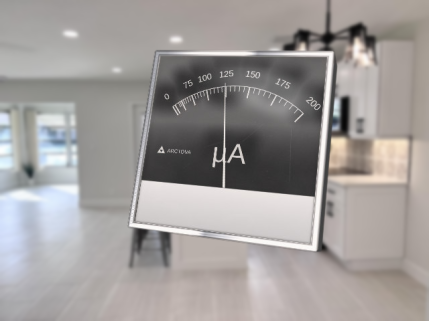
125 µA
